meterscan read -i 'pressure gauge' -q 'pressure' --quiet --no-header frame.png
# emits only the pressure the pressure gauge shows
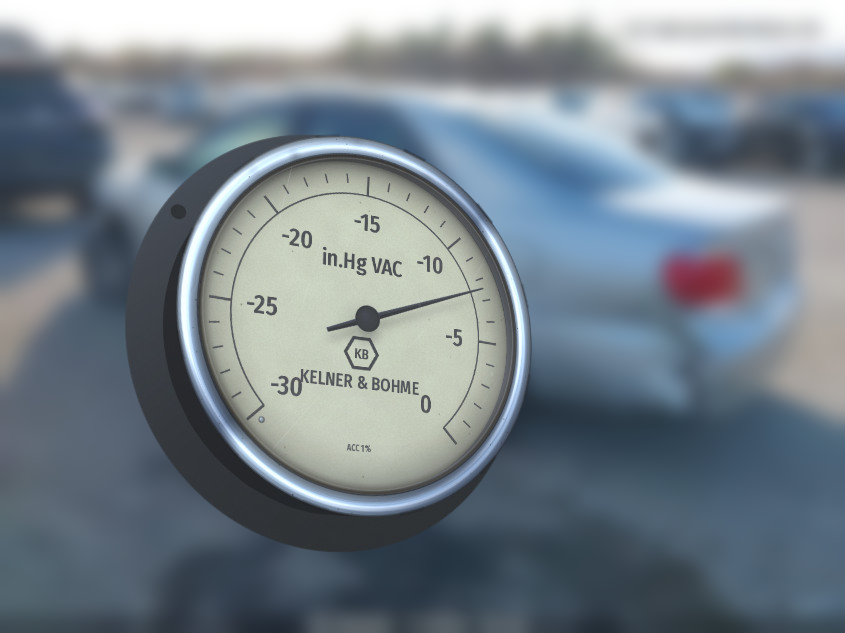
-7.5 inHg
